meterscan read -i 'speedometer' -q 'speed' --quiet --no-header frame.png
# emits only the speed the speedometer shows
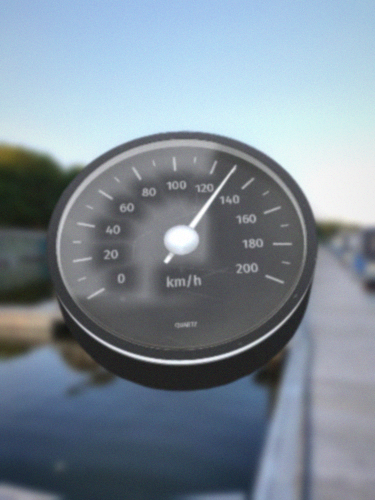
130 km/h
